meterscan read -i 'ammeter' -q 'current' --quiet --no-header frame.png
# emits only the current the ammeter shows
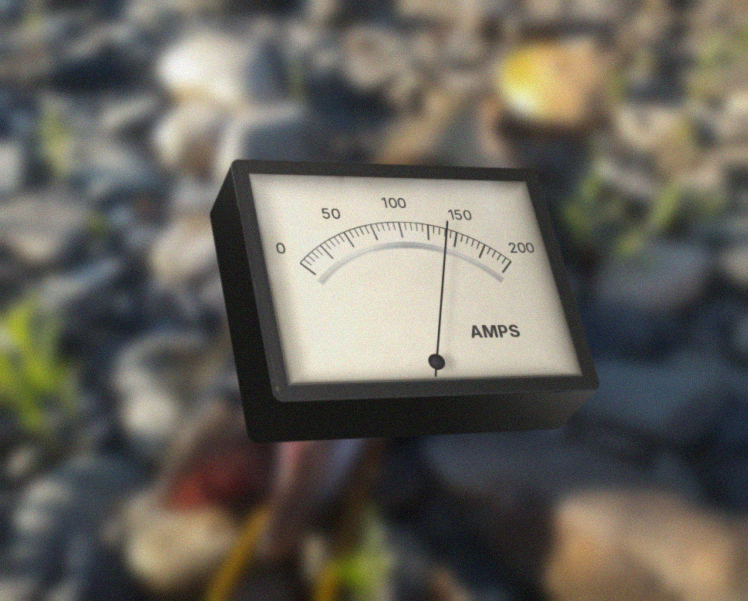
140 A
